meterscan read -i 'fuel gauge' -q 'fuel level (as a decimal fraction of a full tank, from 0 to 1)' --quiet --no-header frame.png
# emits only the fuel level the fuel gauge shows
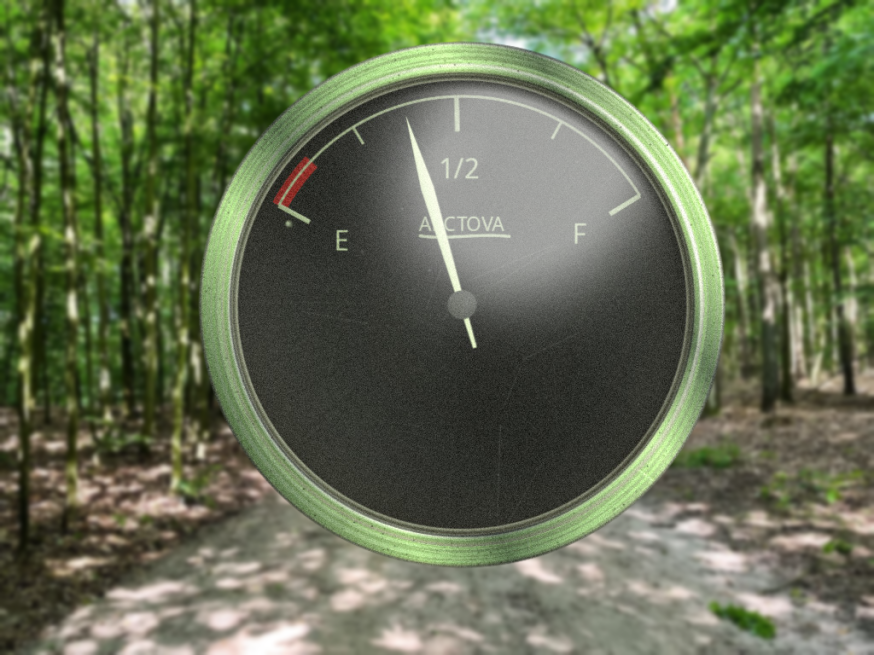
0.375
